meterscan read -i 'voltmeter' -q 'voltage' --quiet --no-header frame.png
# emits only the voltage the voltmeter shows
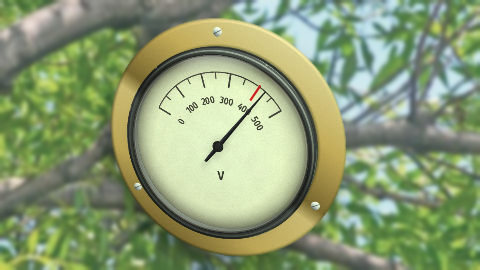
425 V
